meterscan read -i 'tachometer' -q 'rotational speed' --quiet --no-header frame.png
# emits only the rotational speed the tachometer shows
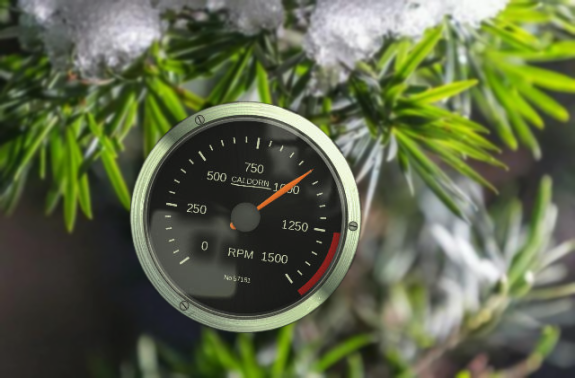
1000 rpm
